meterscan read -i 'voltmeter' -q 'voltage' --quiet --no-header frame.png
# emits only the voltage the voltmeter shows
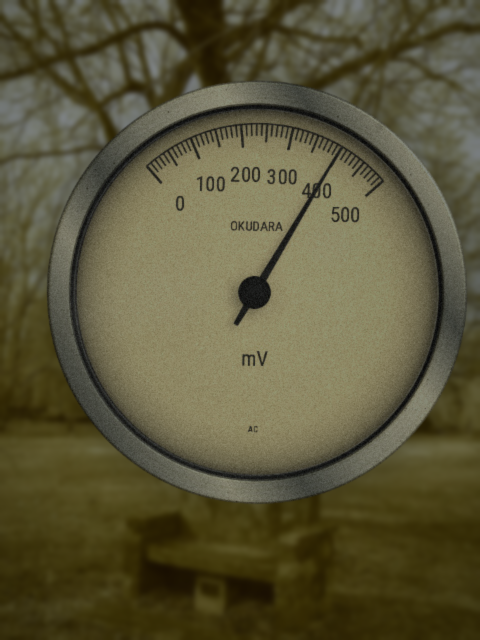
400 mV
